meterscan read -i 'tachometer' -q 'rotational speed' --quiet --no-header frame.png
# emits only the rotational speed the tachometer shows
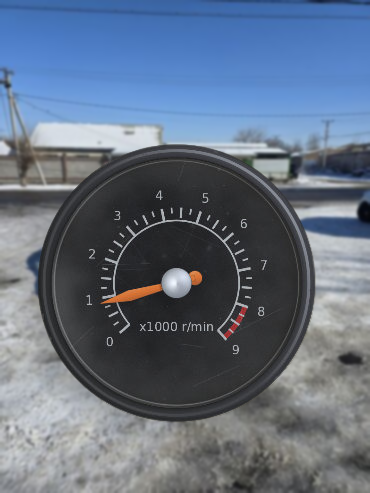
875 rpm
